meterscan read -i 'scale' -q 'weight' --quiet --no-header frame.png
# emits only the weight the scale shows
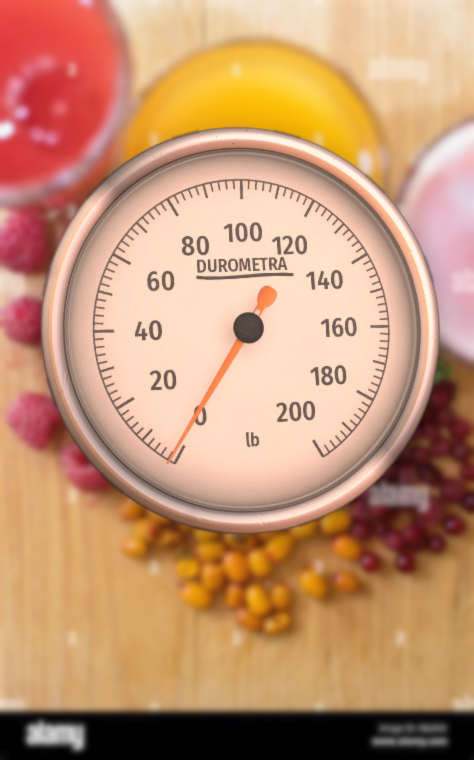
2 lb
